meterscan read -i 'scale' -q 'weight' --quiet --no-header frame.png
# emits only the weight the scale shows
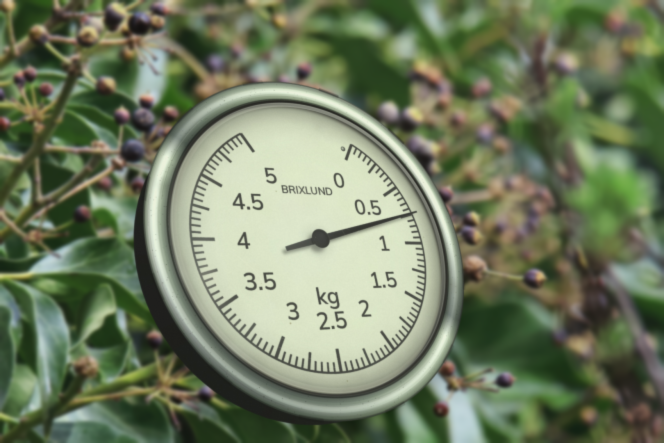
0.75 kg
